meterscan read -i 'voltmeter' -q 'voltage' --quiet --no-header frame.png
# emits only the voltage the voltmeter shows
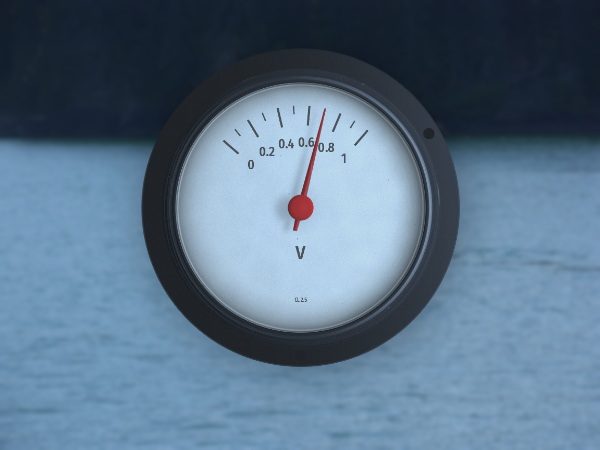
0.7 V
